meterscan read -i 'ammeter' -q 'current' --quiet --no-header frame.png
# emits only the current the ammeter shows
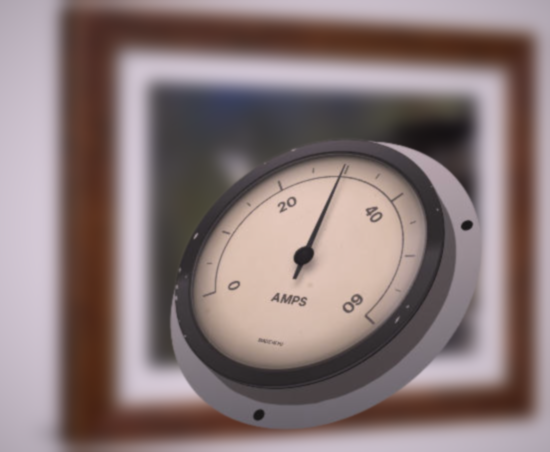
30 A
